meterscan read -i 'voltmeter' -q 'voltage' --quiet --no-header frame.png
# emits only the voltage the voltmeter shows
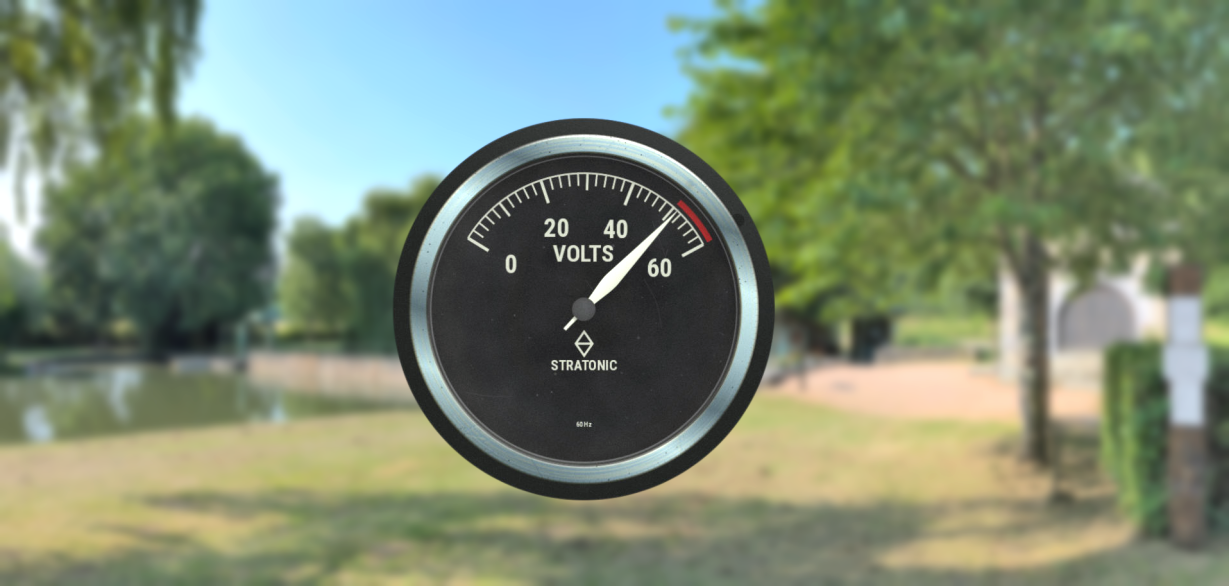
51 V
